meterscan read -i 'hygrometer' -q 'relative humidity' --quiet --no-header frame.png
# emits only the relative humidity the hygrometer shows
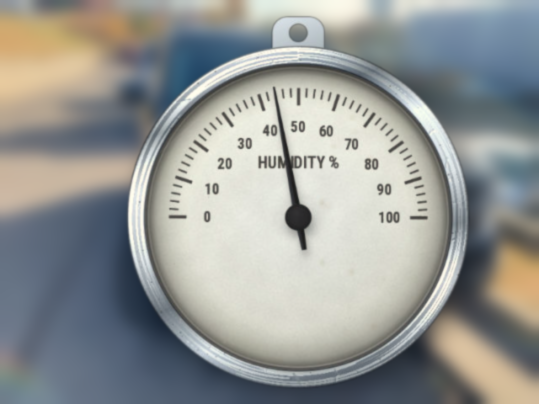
44 %
